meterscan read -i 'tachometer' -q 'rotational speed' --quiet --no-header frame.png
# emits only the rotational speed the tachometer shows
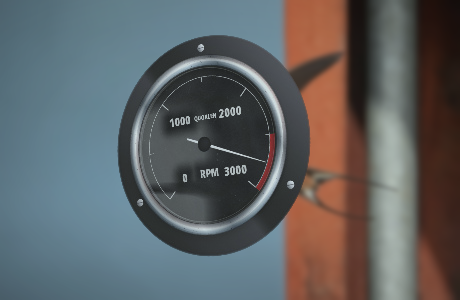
2750 rpm
